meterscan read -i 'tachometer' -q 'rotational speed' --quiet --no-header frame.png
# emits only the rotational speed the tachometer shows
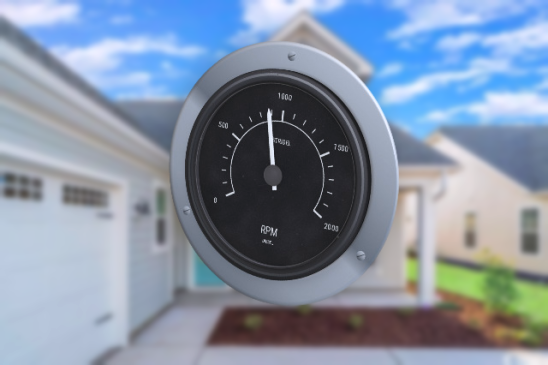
900 rpm
